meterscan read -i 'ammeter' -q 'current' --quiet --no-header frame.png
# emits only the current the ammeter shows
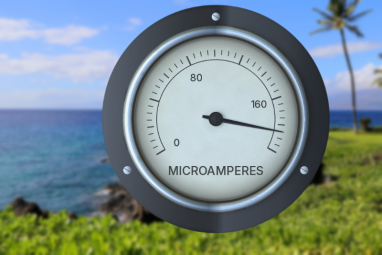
185 µA
